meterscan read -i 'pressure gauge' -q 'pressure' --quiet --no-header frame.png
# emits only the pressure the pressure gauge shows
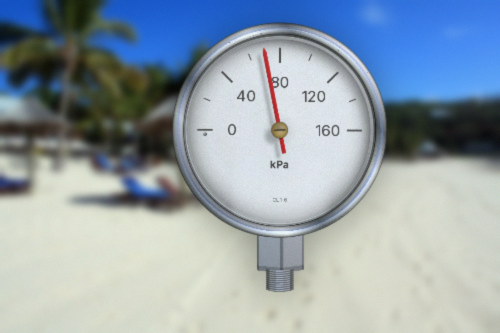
70 kPa
